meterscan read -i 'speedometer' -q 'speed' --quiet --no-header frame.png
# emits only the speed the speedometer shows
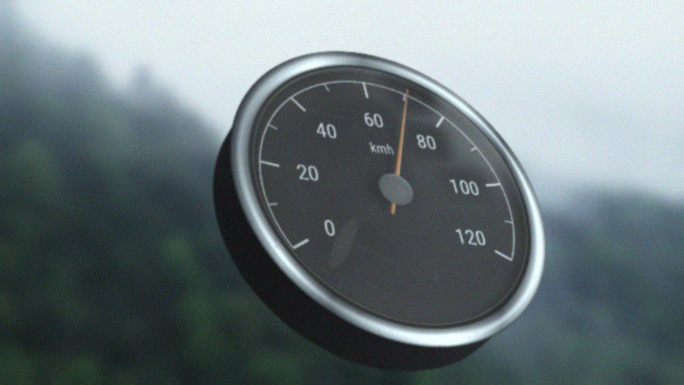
70 km/h
